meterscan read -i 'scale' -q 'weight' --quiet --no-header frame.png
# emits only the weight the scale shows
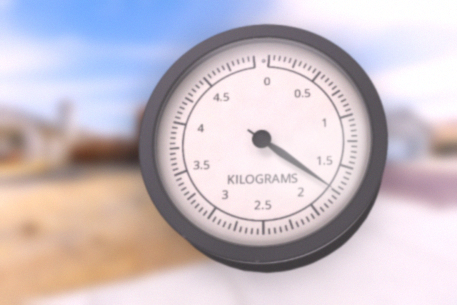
1.75 kg
